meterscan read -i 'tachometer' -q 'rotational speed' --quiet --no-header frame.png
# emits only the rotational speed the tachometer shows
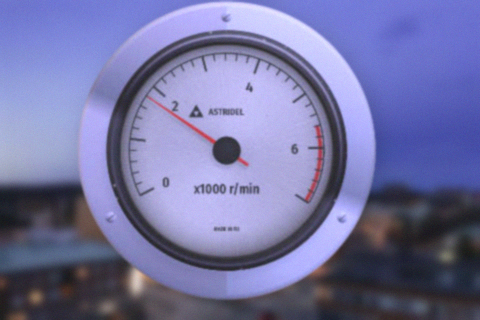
1800 rpm
